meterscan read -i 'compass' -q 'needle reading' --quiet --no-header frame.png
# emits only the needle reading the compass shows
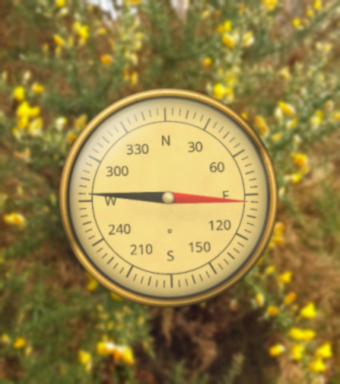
95 °
